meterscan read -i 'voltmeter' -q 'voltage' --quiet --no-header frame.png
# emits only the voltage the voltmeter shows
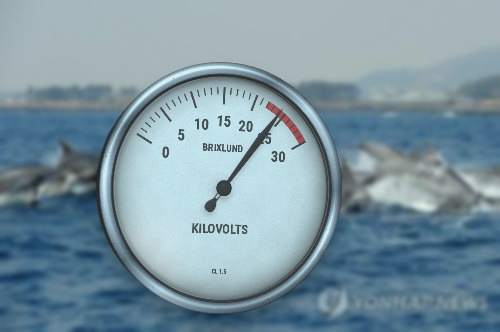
24 kV
